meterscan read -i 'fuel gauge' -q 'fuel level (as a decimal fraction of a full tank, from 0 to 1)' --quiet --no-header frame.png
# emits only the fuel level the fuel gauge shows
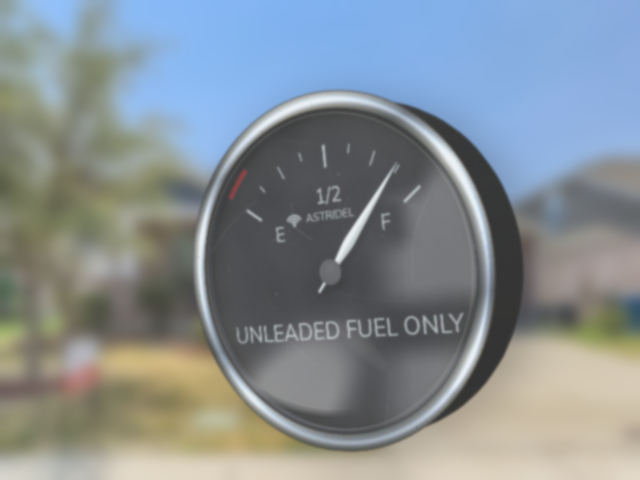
0.875
